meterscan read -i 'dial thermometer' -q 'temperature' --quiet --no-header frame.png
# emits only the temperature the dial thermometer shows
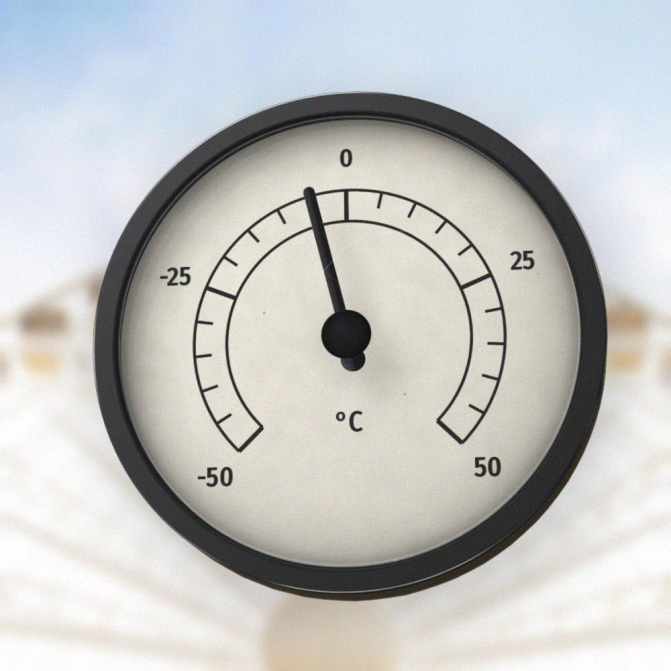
-5 °C
